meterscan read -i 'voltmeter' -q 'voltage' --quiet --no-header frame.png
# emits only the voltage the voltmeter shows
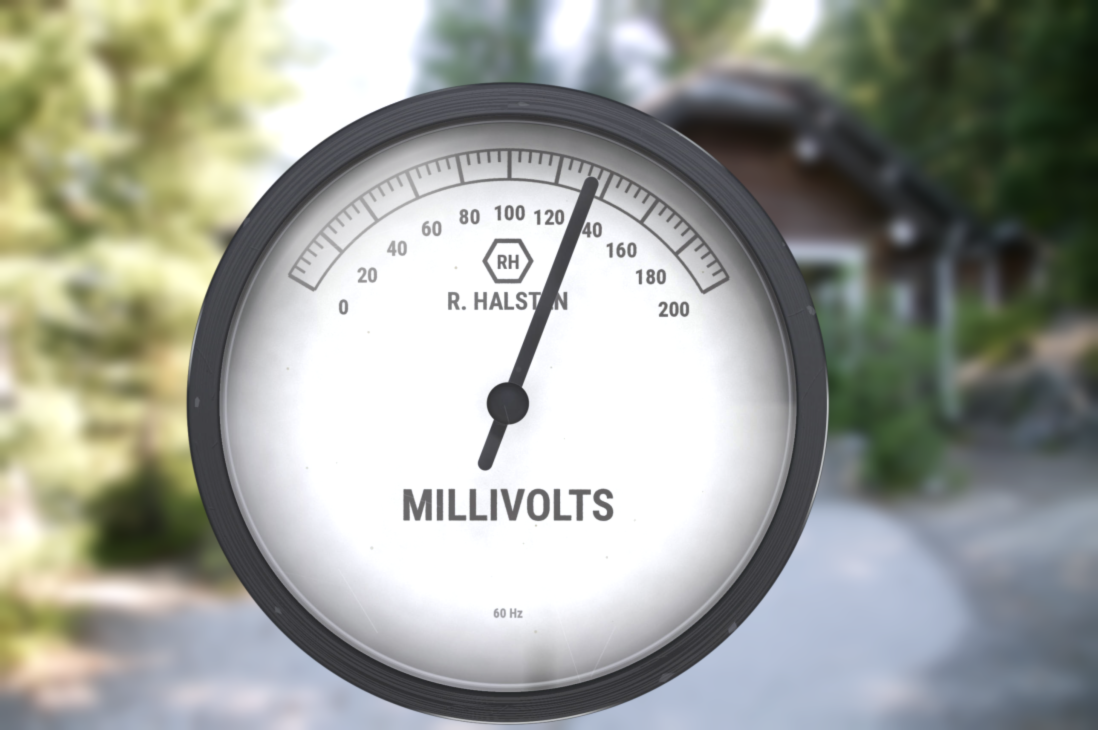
134 mV
